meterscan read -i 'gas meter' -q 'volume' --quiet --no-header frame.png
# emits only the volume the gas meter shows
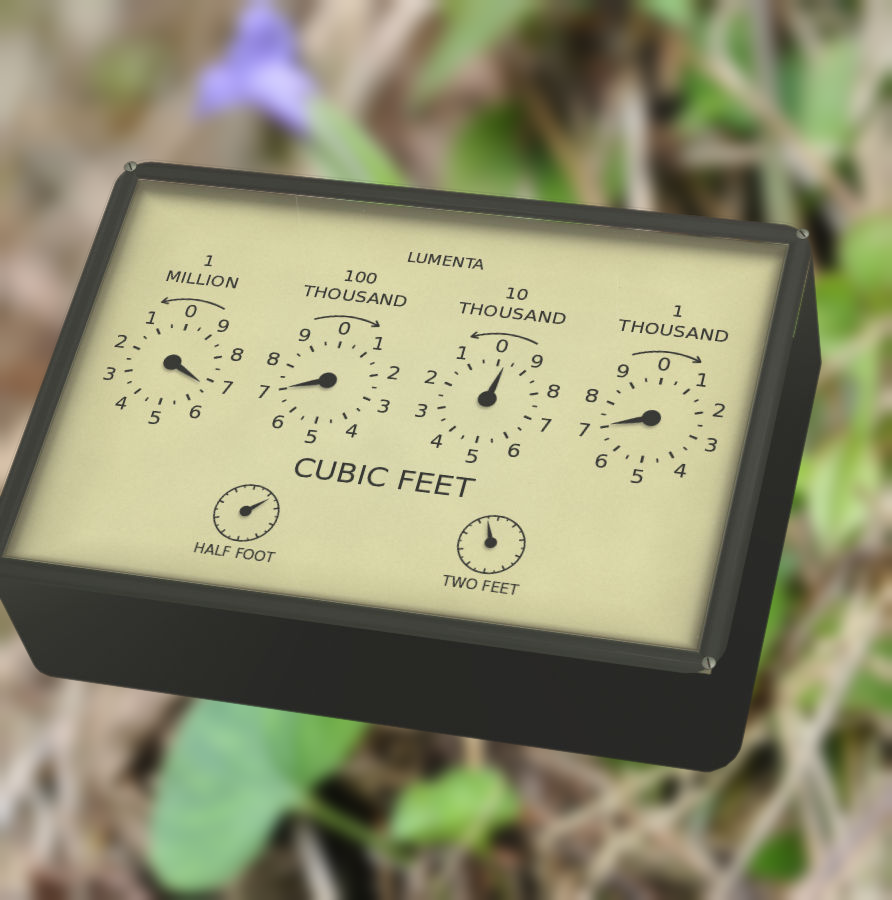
669700 ft³
